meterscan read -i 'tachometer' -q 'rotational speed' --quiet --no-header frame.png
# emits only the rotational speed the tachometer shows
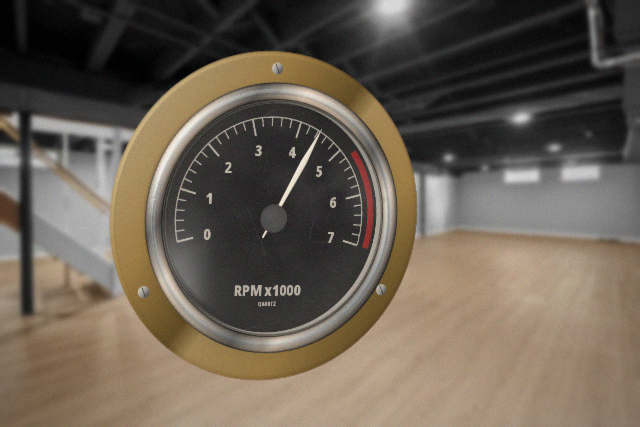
4400 rpm
